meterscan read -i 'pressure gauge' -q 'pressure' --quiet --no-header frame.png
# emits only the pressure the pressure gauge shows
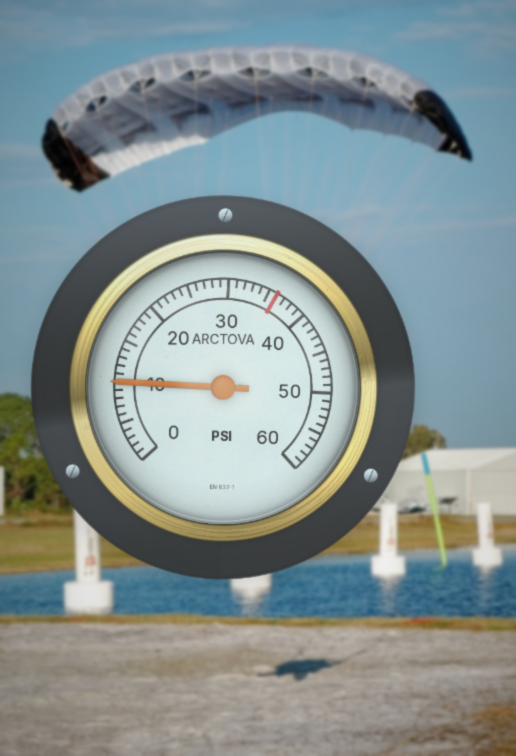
10 psi
